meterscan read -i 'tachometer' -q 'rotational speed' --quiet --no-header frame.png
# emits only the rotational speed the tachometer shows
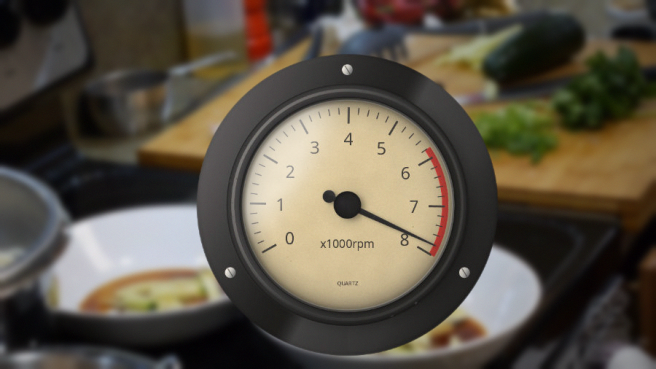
7800 rpm
